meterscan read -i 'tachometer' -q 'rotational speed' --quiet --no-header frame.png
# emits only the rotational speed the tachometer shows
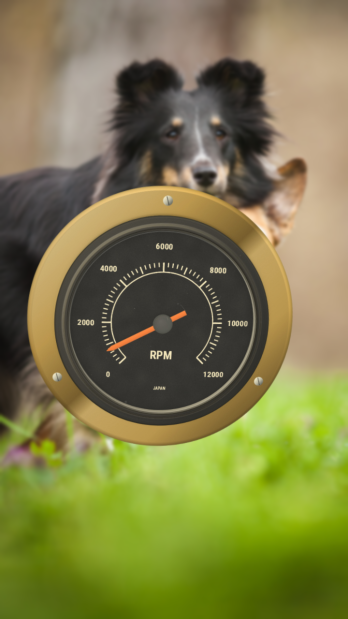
800 rpm
